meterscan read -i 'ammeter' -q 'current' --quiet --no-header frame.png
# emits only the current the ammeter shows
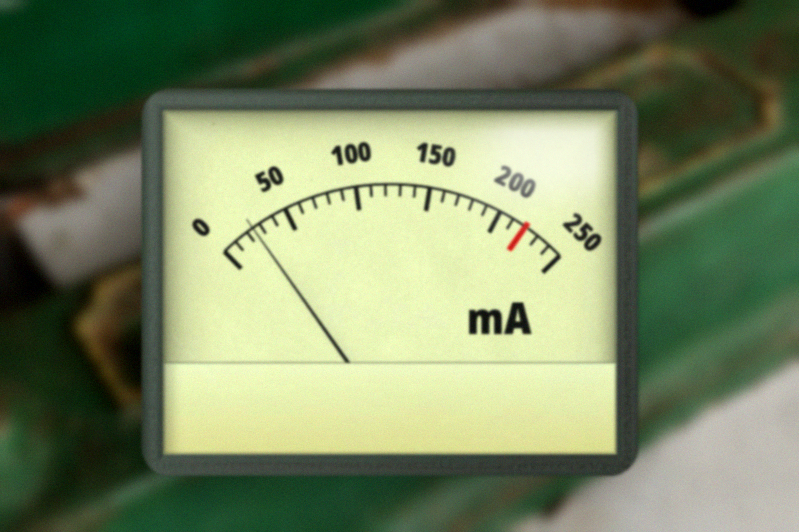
25 mA
